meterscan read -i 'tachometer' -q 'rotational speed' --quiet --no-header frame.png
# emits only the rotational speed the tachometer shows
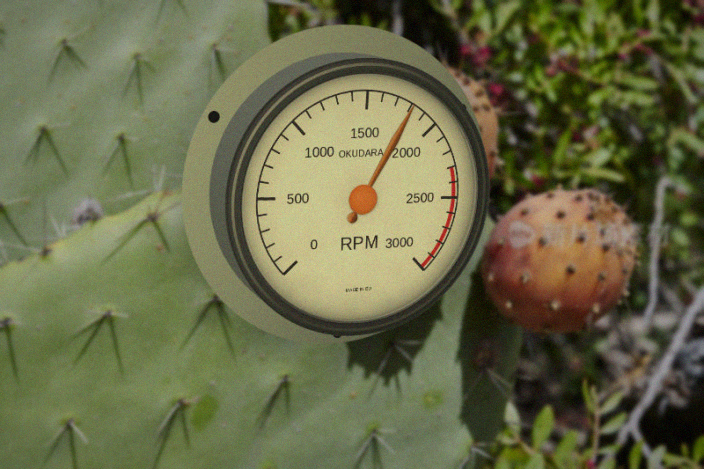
1800 rpm
